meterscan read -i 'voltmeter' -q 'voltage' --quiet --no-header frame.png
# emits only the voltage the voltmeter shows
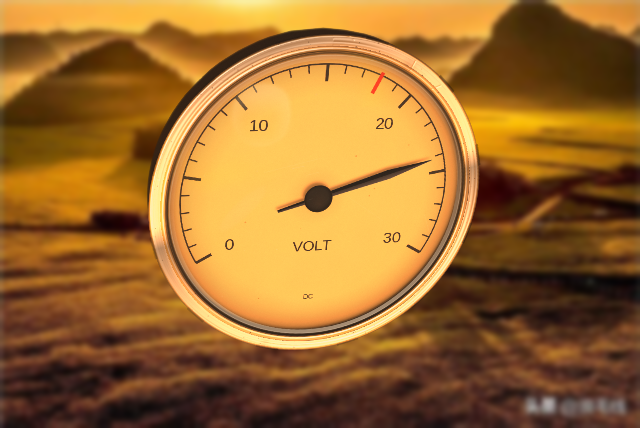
24 V
